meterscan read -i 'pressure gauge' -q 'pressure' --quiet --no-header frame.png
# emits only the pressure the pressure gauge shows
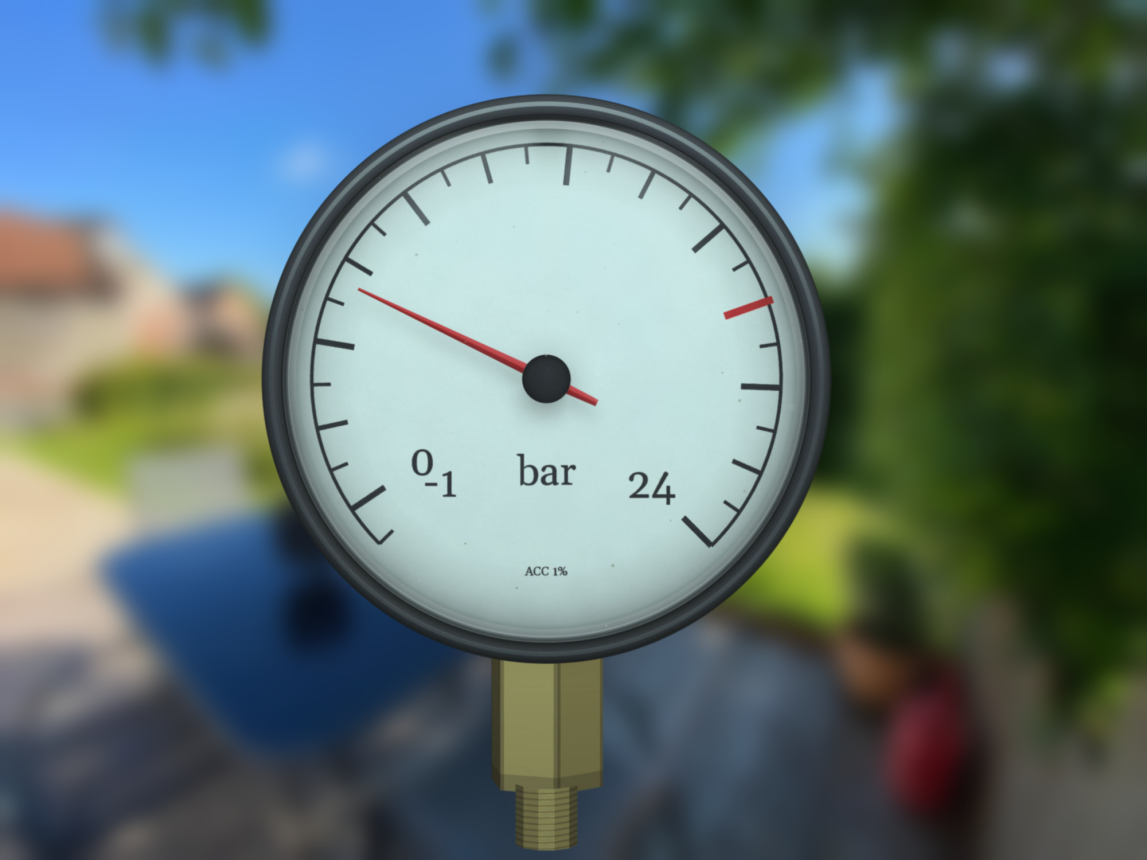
5.5 bar
